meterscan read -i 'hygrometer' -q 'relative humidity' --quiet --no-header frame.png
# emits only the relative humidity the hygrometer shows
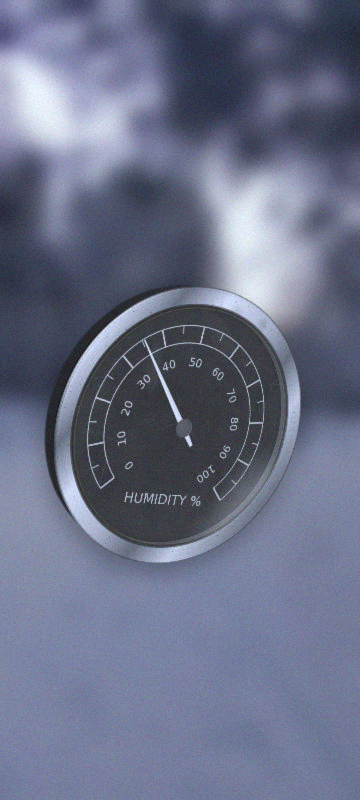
35 %
